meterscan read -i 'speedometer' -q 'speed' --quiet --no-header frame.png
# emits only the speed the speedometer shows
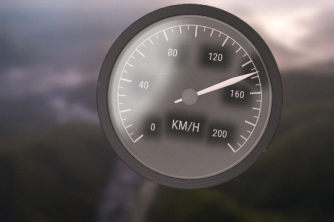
147.5 km/h
